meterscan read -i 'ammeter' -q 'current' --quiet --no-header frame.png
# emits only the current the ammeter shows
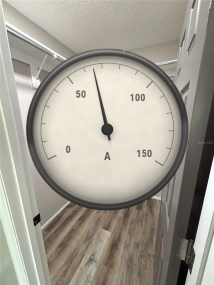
65 A
